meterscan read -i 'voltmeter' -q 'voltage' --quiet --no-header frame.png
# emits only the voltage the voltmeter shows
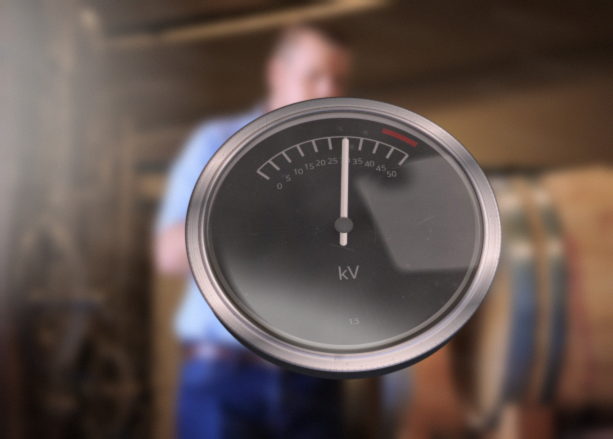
30 kV
